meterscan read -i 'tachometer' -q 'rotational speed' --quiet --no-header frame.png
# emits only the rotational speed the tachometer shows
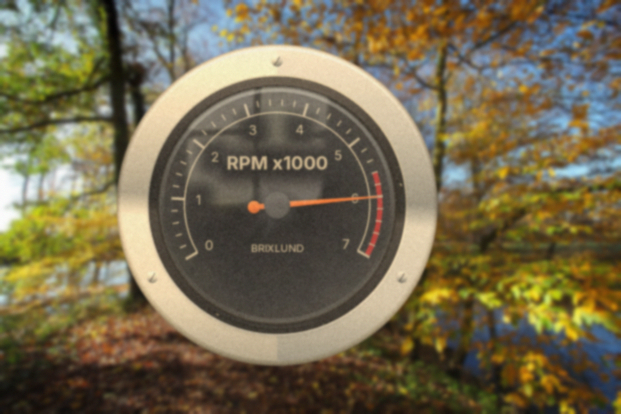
6000 rpm
